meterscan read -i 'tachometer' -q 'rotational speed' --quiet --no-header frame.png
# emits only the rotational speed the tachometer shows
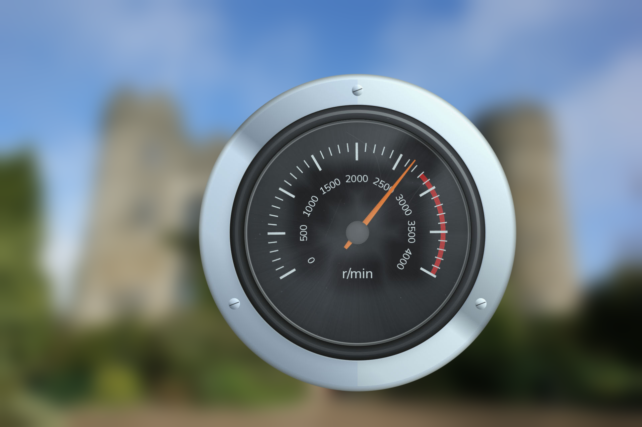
2650 rpm
